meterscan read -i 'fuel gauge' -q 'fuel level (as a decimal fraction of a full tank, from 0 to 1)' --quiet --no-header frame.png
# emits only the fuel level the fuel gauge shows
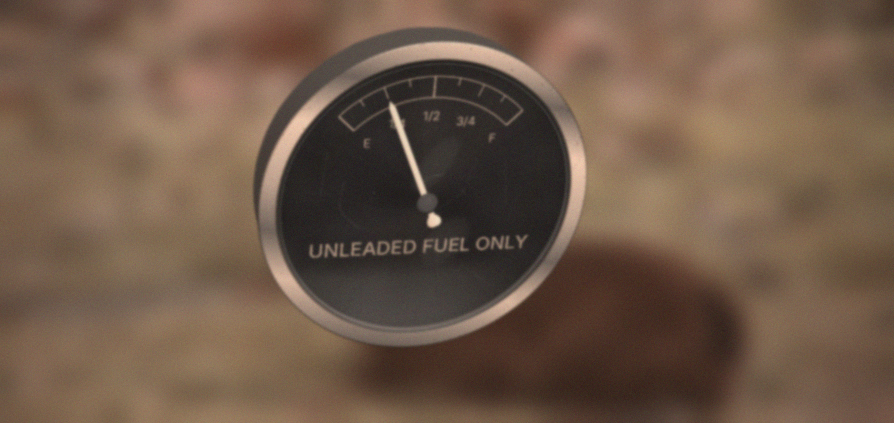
0.25
